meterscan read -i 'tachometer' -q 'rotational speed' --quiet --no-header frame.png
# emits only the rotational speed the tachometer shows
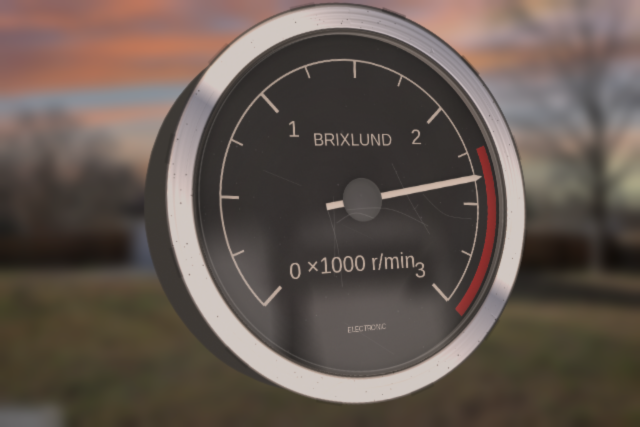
2375 rpm
